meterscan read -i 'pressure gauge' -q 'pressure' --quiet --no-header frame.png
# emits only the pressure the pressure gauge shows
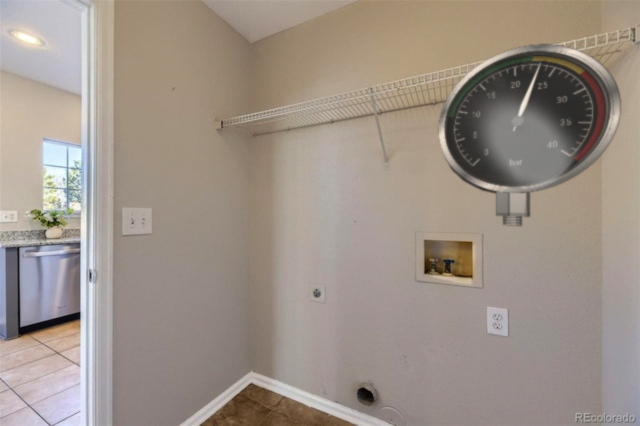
23 bar
